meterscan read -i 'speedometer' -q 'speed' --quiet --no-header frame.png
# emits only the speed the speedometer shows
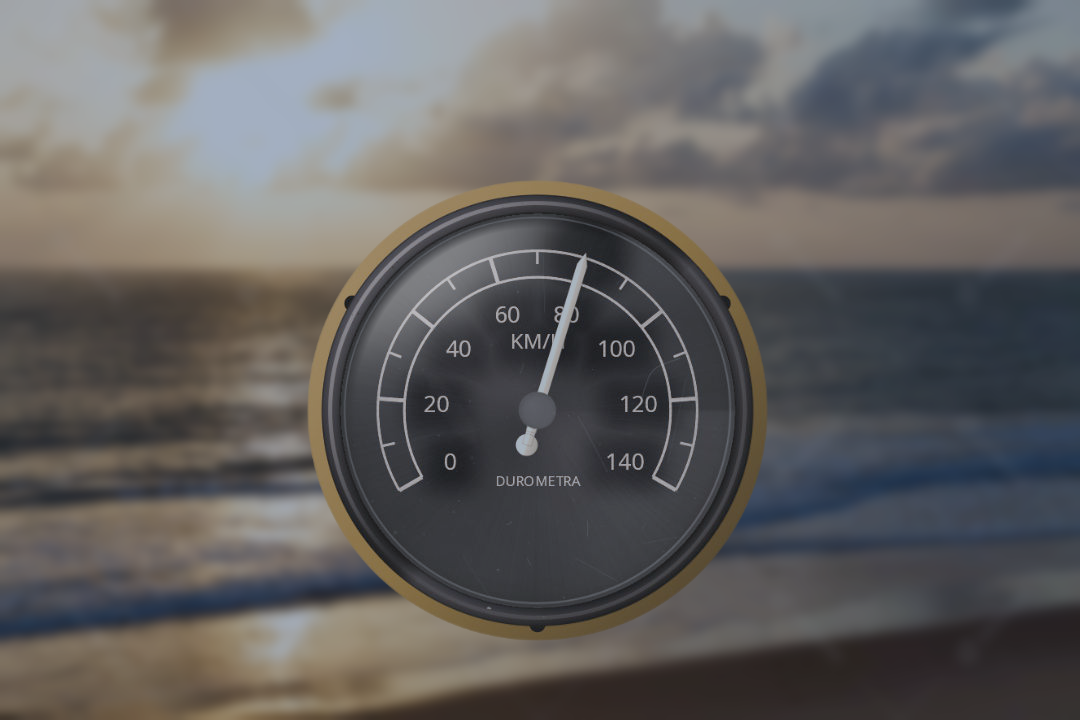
80 km/h
